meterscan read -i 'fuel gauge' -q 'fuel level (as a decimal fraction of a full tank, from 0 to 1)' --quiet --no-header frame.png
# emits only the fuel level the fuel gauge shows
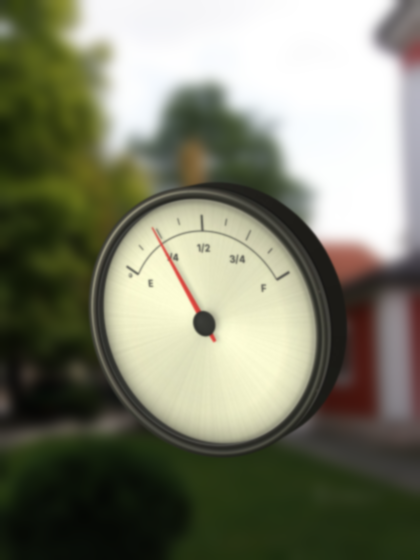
0.25
